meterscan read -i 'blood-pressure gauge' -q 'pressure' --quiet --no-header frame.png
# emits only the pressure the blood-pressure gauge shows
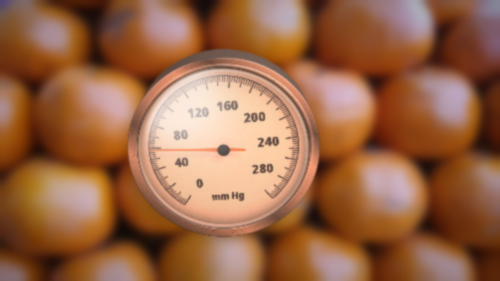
60 mmHg
